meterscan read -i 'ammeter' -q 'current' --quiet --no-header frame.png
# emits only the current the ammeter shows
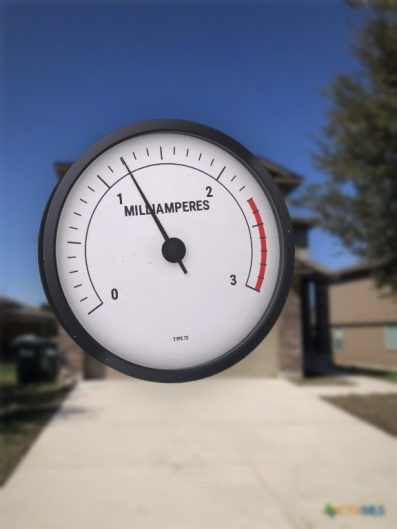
1.2 mA
